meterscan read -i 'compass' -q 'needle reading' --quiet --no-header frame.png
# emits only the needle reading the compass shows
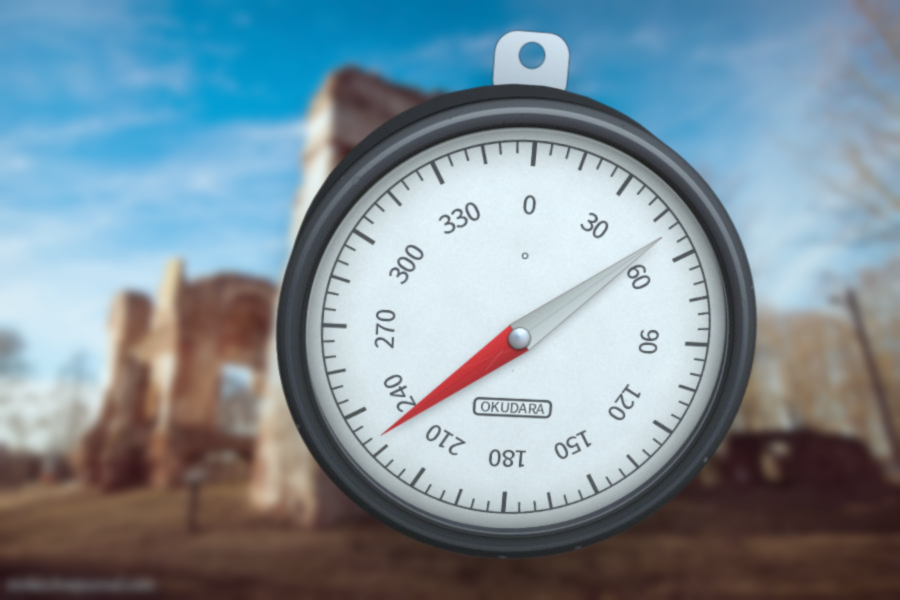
230 °
